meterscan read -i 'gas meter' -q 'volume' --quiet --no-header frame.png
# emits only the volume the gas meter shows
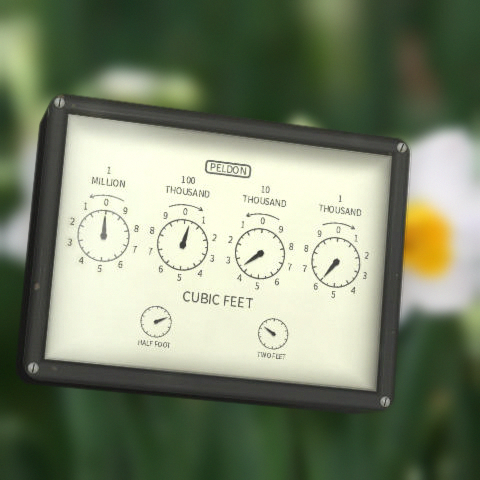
3600 ft³
